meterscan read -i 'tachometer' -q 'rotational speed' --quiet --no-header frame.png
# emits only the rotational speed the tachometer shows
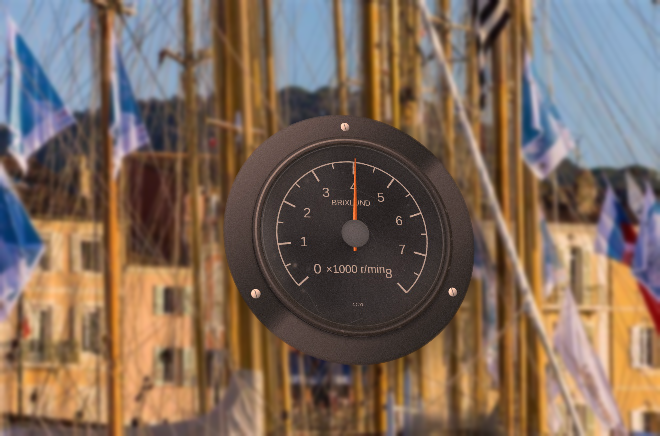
4000 rpm
